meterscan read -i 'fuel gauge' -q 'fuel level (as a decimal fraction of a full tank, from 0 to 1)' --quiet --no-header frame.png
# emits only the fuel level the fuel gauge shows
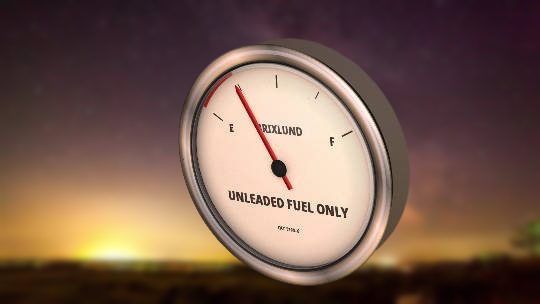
0.25
